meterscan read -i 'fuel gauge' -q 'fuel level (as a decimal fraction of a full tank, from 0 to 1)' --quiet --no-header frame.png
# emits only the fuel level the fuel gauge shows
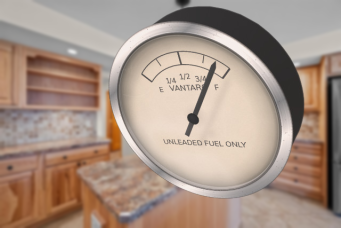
0.875
